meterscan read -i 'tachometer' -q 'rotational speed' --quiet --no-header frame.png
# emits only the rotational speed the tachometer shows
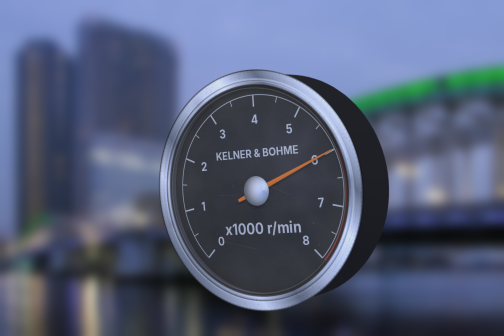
6000 rpm
